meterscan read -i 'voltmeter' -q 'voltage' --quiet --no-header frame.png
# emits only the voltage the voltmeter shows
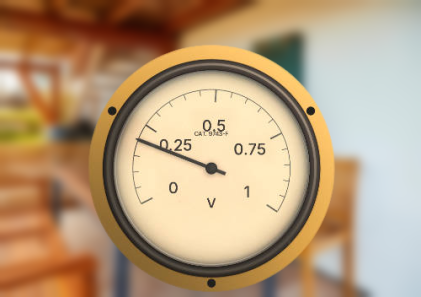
0.2 V
